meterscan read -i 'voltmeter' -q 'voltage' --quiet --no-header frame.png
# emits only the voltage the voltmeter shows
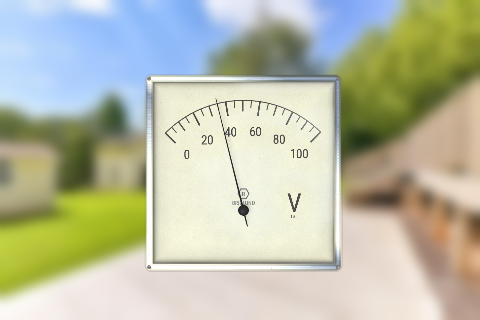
35 V
